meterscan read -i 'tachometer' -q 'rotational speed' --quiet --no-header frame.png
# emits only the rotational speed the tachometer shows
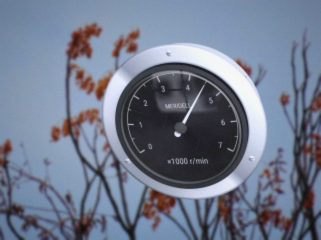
4500 rpm
